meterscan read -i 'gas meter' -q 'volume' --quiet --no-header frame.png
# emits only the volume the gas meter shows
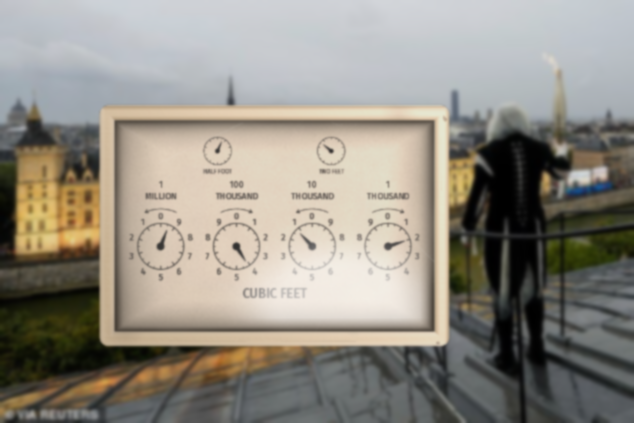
941200 ft³
